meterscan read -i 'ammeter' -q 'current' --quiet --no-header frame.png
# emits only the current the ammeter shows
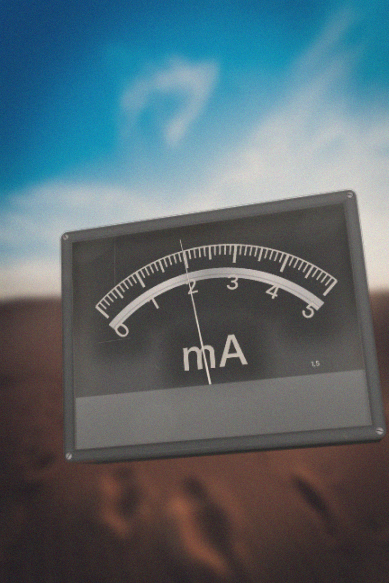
2 mA
